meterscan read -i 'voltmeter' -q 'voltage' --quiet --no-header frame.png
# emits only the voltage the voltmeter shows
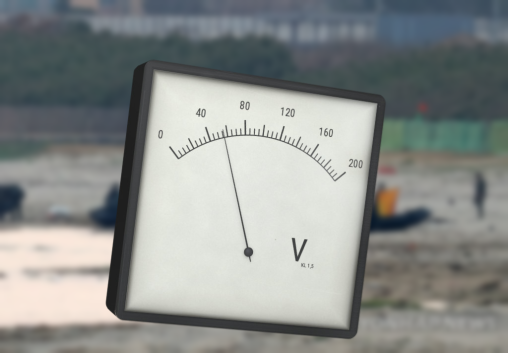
55 V
